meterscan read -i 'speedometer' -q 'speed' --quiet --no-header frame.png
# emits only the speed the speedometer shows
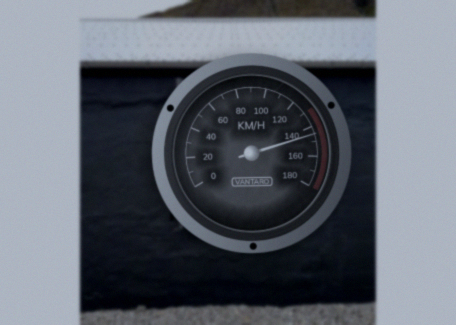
145 km/h
